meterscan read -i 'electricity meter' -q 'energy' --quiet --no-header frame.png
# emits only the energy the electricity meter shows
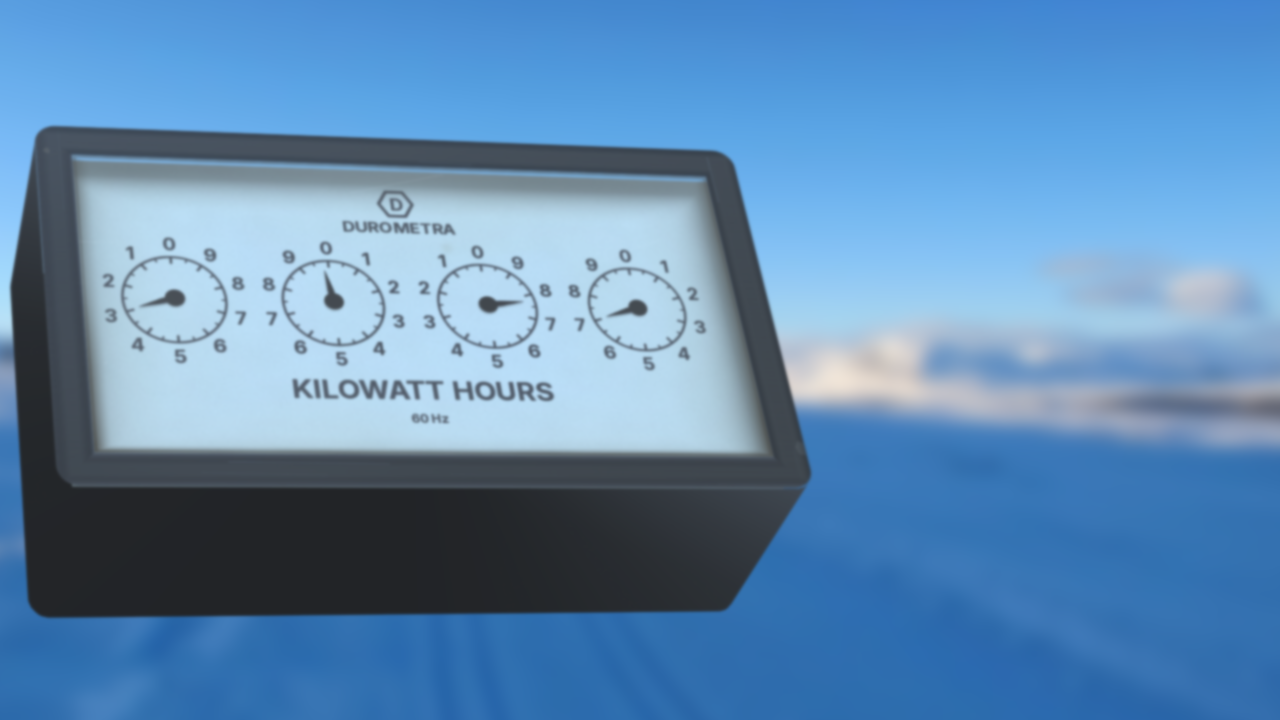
2977 kWh
